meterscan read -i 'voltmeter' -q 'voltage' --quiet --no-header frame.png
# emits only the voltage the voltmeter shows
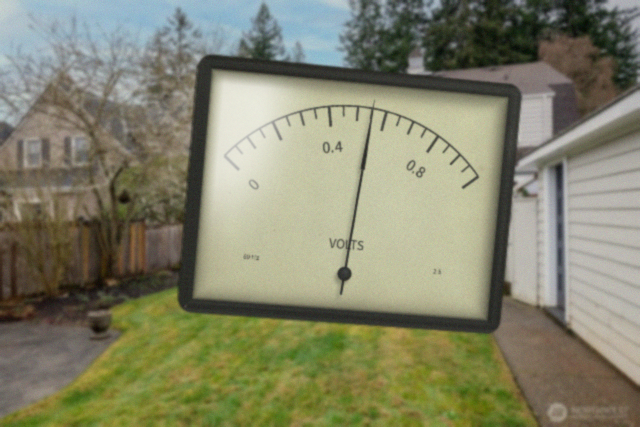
0.55 V
